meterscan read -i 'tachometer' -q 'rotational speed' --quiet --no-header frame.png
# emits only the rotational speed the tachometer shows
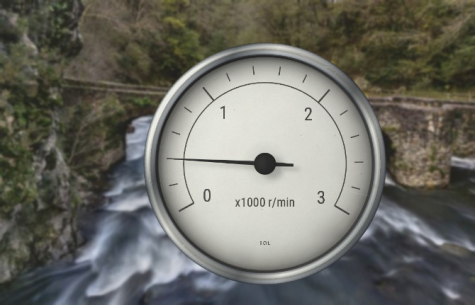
400 rpm
